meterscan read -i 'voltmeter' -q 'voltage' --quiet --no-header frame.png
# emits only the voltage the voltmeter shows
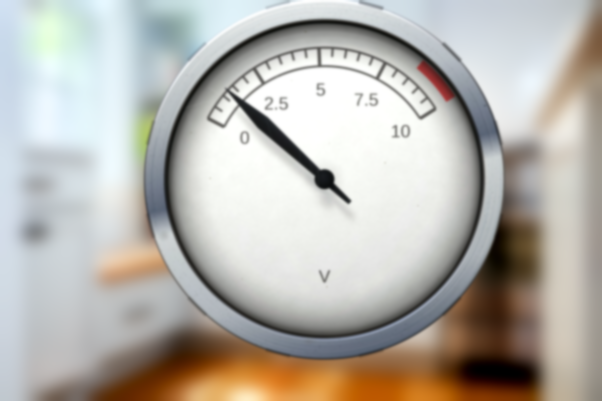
1.25 V
